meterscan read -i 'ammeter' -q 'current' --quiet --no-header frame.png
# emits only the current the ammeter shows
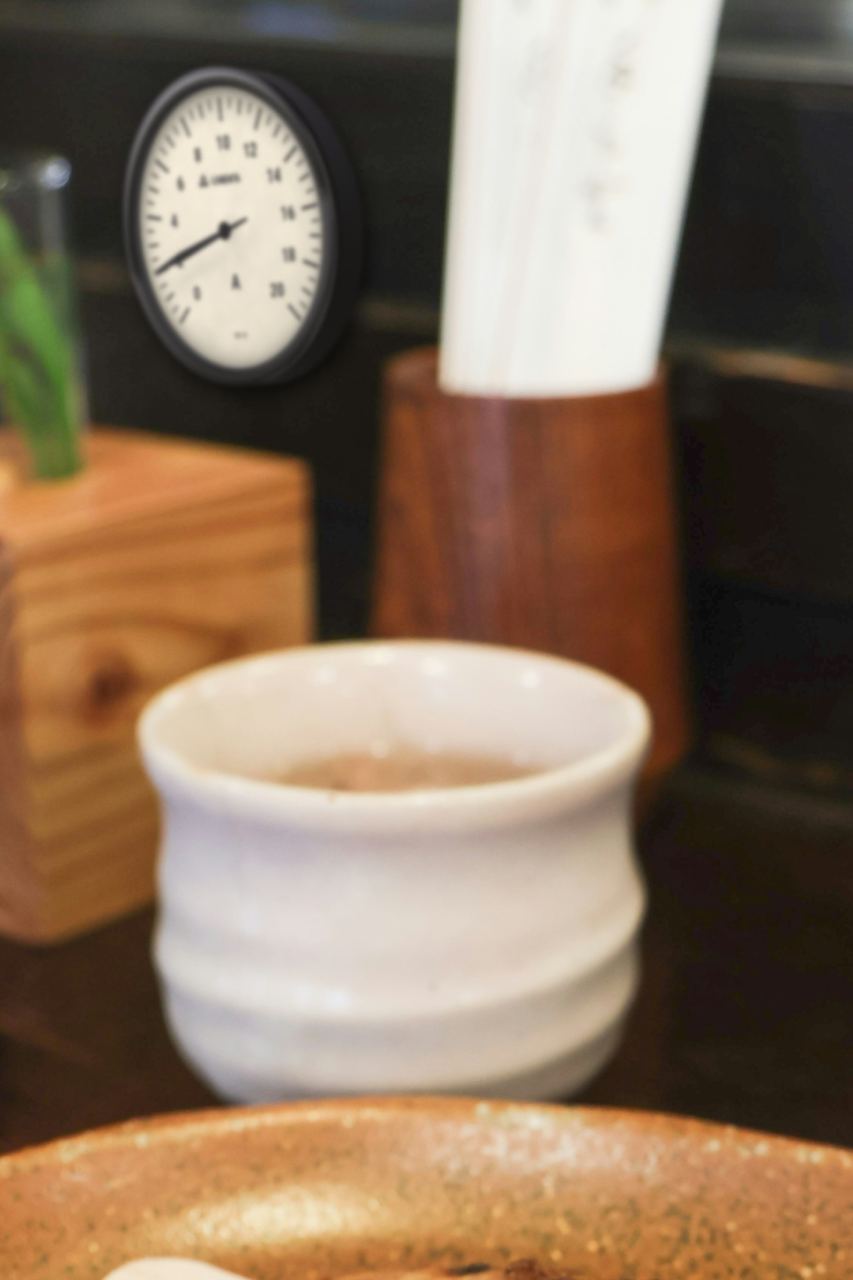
2 A
